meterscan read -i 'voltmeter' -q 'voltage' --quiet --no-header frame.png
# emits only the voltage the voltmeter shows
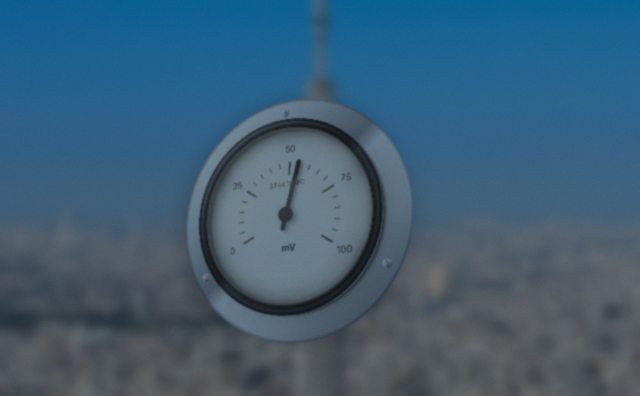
55 mV
